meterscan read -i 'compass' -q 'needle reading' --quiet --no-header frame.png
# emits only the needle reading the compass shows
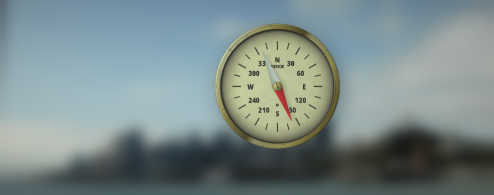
157.5 °
